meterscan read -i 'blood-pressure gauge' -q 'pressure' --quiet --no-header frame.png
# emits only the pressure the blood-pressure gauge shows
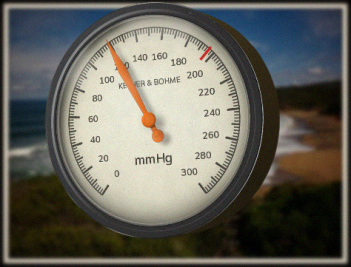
120 mmHg
